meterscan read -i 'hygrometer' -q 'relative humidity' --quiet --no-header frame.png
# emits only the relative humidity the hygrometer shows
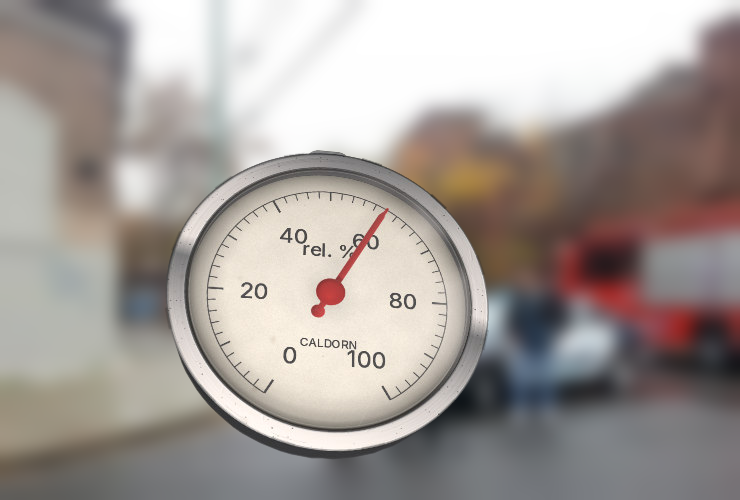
60 %
